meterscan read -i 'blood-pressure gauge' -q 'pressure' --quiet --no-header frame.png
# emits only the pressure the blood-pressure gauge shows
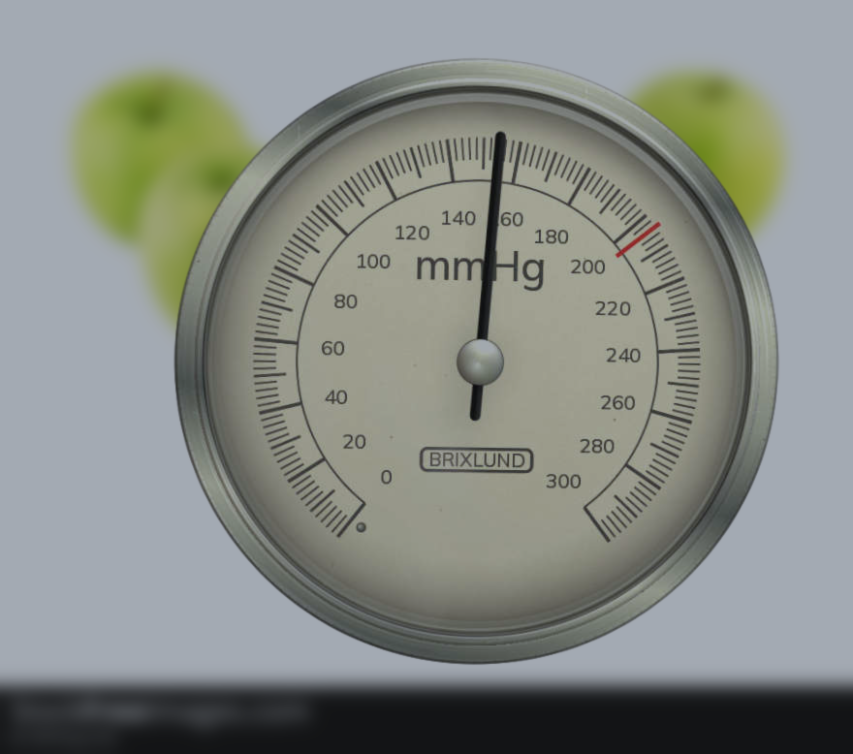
154 mmHg
